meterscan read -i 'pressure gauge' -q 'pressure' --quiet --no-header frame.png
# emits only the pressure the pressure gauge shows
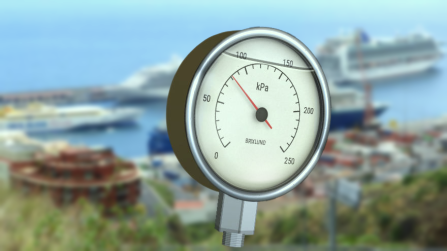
80 kPa
